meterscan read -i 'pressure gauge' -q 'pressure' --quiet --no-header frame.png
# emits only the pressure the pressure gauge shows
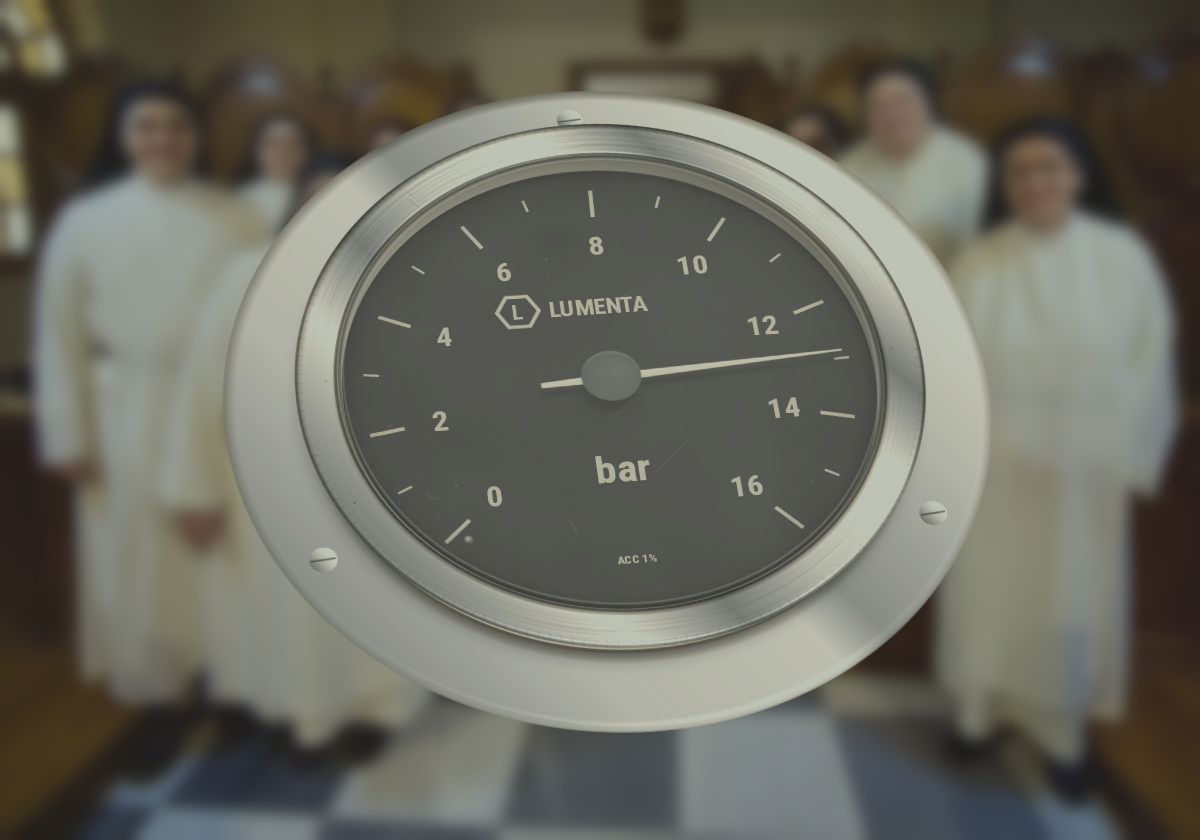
13 bar
